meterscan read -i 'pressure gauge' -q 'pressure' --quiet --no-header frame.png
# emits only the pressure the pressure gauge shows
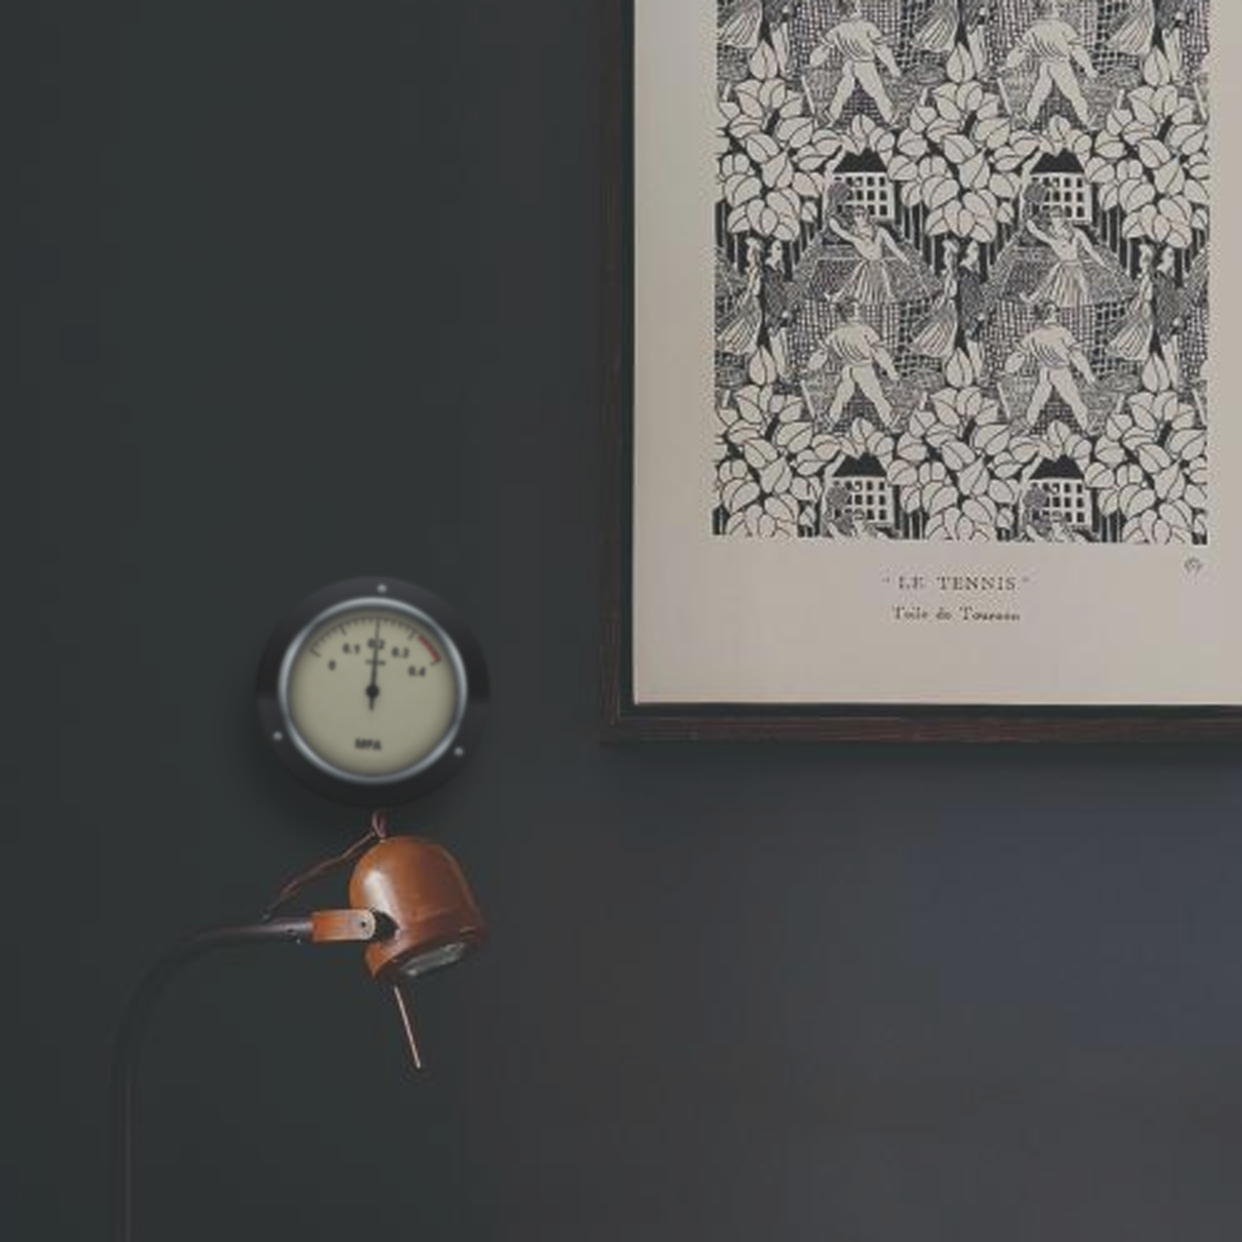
0.2 MPa
